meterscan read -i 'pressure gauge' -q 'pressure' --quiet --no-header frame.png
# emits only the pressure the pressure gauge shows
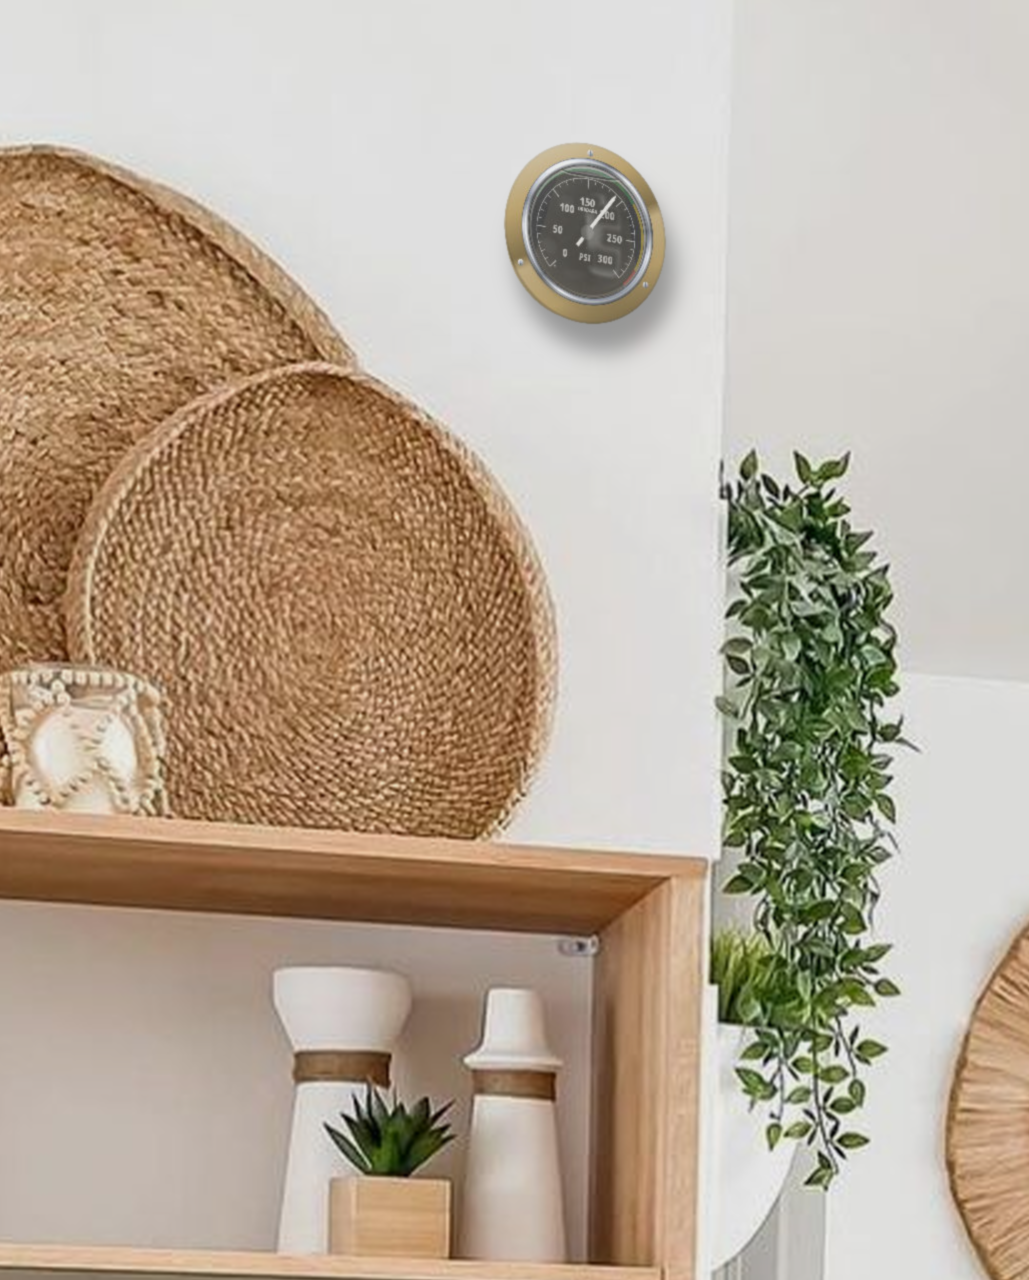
190 psi
